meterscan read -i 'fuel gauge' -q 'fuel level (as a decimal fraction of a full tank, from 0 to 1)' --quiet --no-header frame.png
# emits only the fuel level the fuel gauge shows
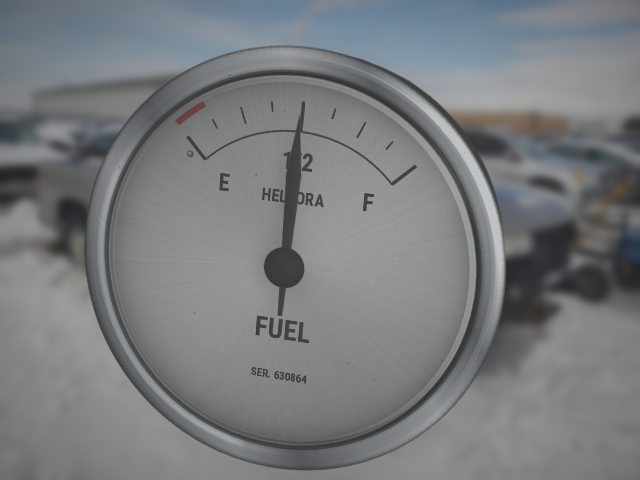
0.5
